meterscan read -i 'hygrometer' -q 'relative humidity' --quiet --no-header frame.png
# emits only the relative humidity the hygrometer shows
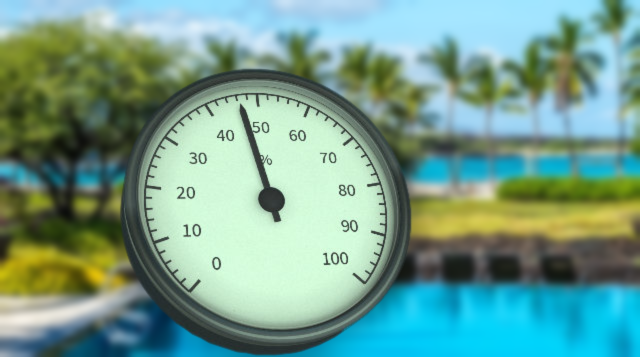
46 %
